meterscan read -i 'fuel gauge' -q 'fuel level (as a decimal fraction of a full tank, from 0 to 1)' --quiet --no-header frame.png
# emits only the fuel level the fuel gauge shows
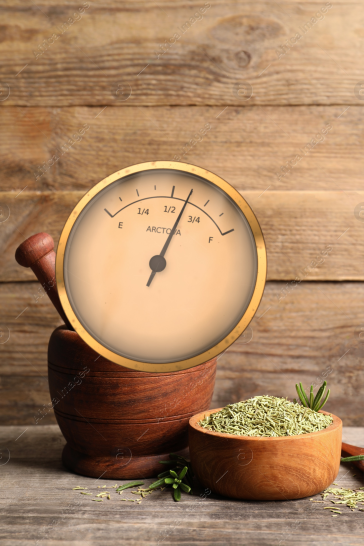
0.625
